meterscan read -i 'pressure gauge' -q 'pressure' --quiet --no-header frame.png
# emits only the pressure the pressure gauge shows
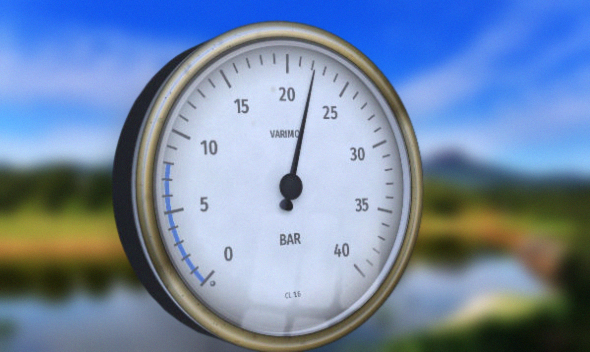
22 bar
